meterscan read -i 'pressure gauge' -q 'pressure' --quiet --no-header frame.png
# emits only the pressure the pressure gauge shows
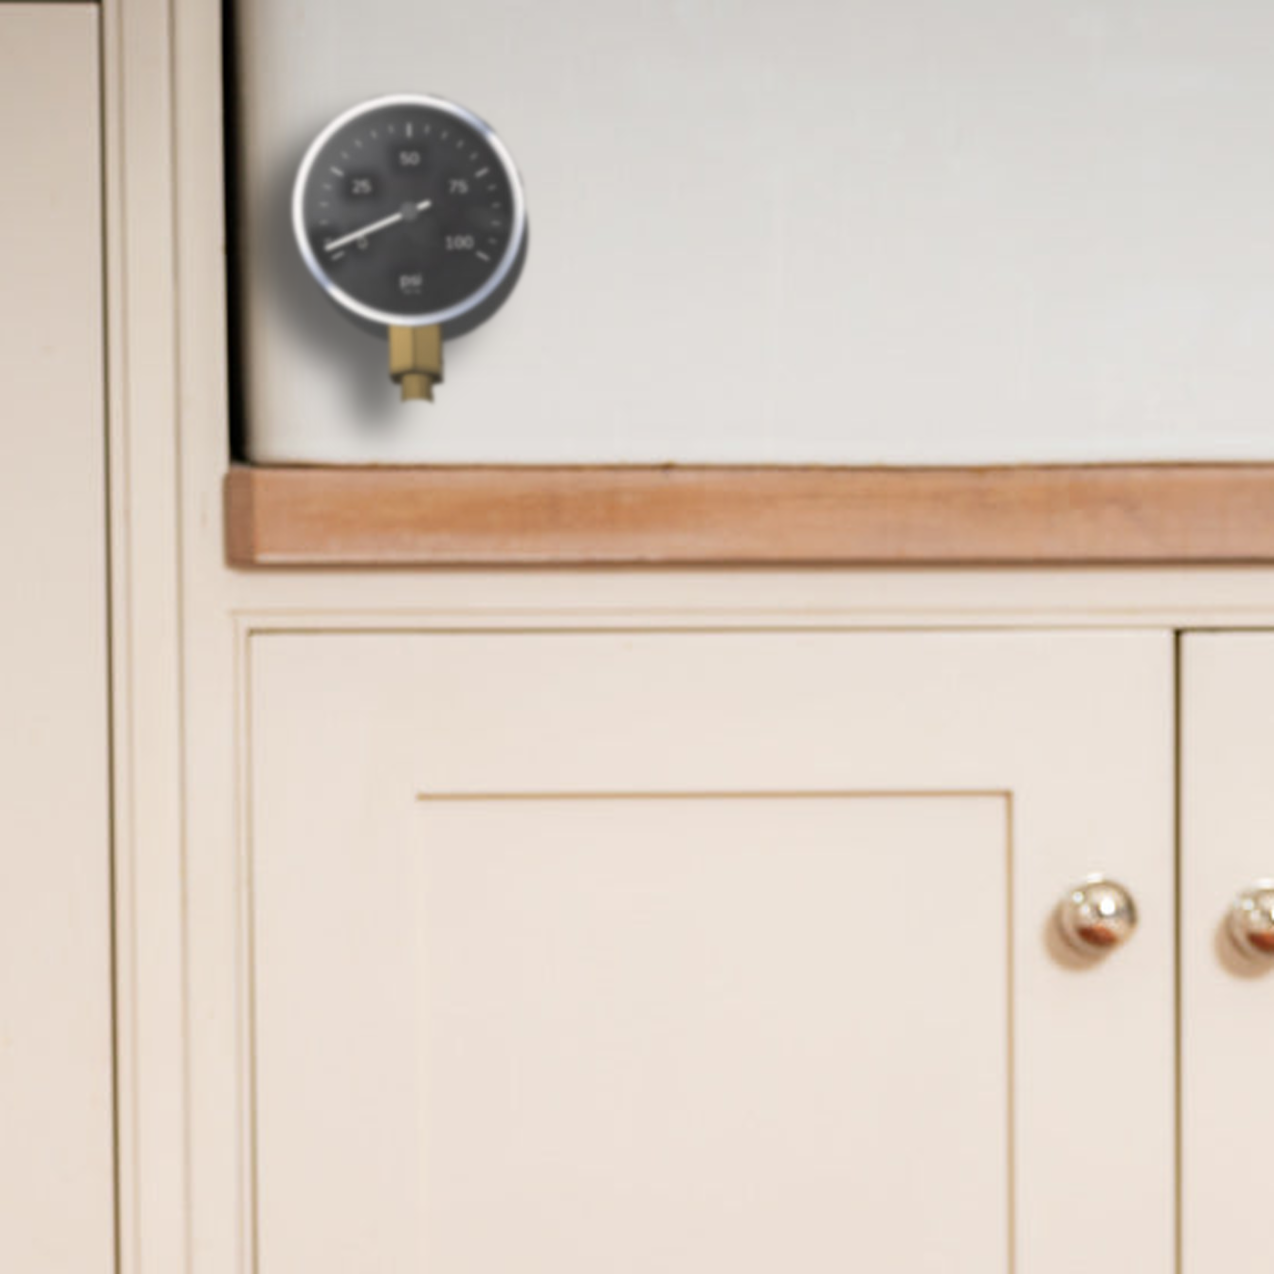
2.5 psi
